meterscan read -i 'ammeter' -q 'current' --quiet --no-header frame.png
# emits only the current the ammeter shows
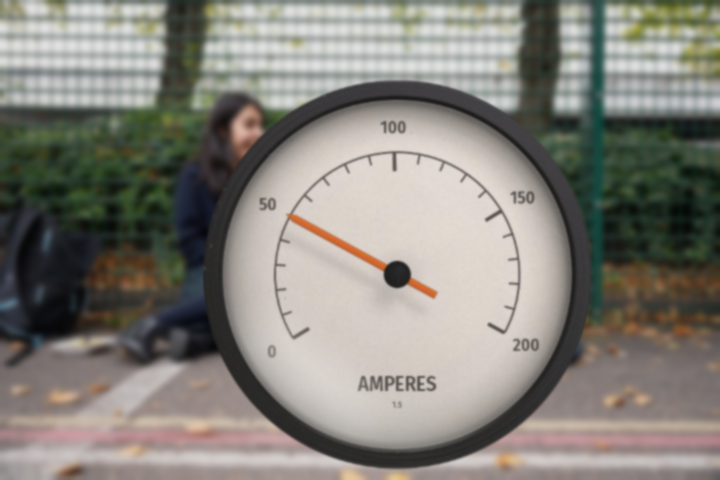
50 A
